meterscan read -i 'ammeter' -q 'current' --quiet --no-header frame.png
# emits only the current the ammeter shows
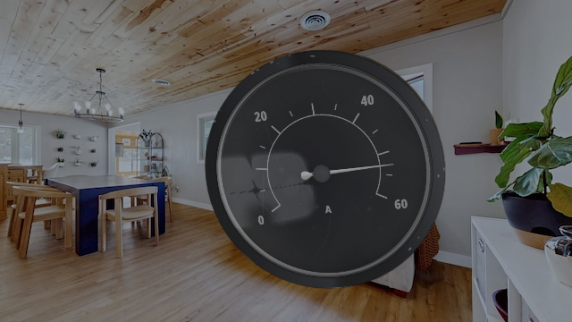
52.5 A
